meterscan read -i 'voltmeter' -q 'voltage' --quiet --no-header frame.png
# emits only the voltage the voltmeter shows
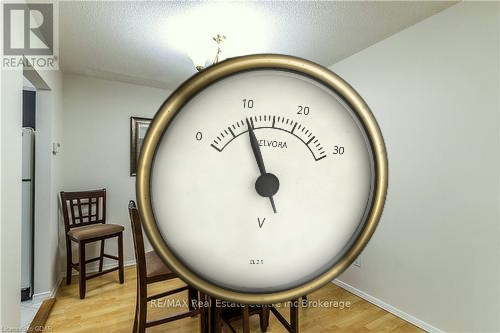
9 V
